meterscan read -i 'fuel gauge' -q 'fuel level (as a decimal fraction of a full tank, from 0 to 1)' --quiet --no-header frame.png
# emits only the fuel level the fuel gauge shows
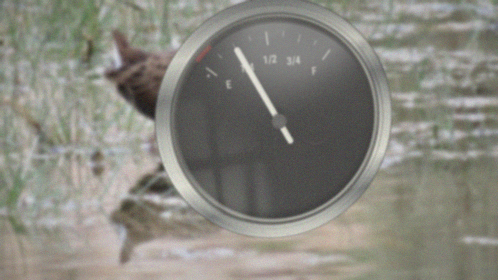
0.25
